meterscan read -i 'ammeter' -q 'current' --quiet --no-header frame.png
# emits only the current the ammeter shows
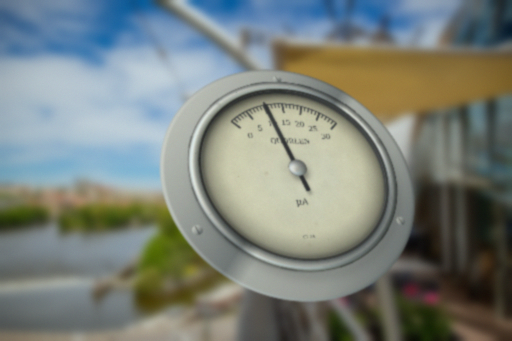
10 µA
